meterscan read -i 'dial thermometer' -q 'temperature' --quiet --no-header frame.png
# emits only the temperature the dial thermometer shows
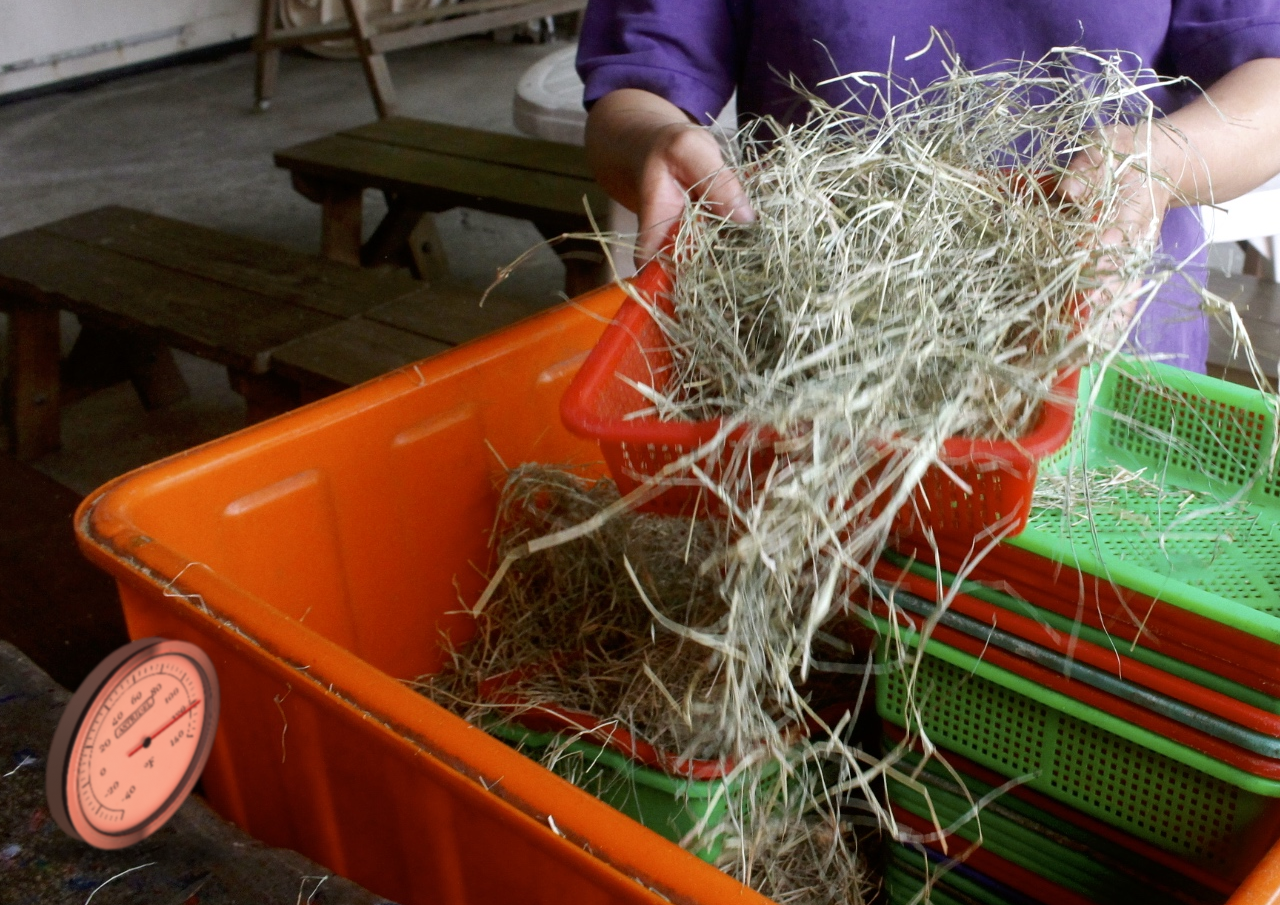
120 °F
